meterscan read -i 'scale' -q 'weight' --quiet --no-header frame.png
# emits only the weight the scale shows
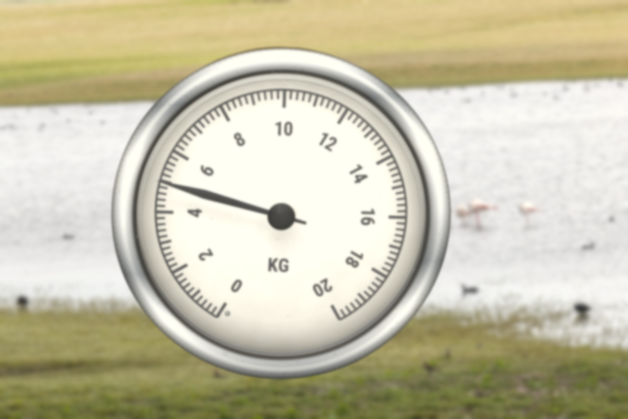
5 kg
